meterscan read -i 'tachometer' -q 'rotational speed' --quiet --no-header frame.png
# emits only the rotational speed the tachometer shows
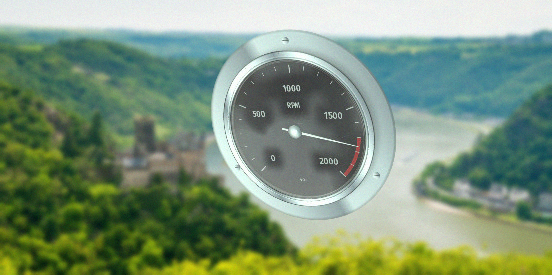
1750 rpm
